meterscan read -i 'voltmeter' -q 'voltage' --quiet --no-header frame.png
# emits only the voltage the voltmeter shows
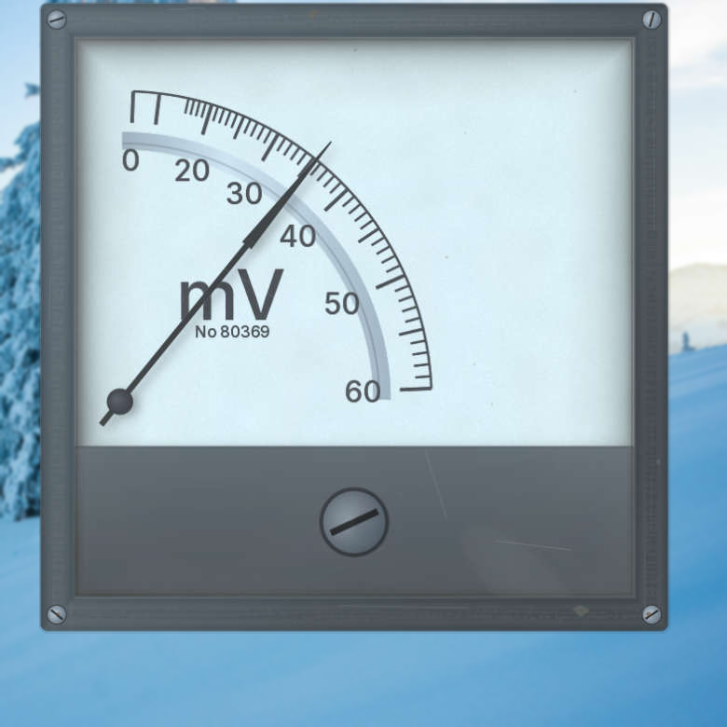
35.5 mV
